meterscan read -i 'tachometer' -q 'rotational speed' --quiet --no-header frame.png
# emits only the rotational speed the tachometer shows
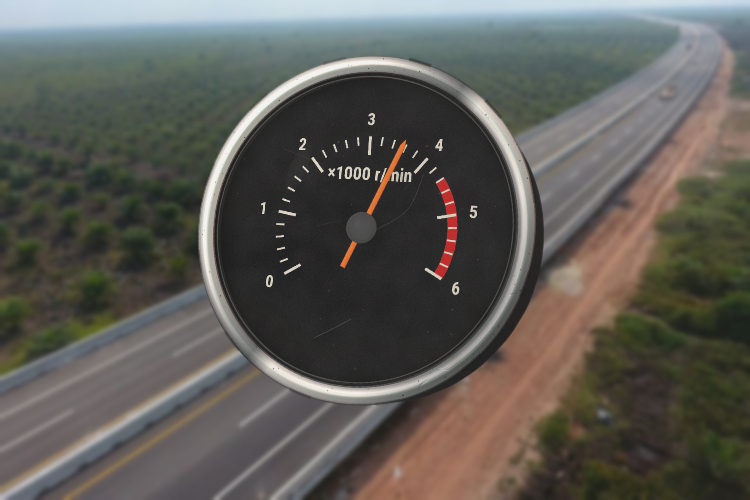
3600 rpm
